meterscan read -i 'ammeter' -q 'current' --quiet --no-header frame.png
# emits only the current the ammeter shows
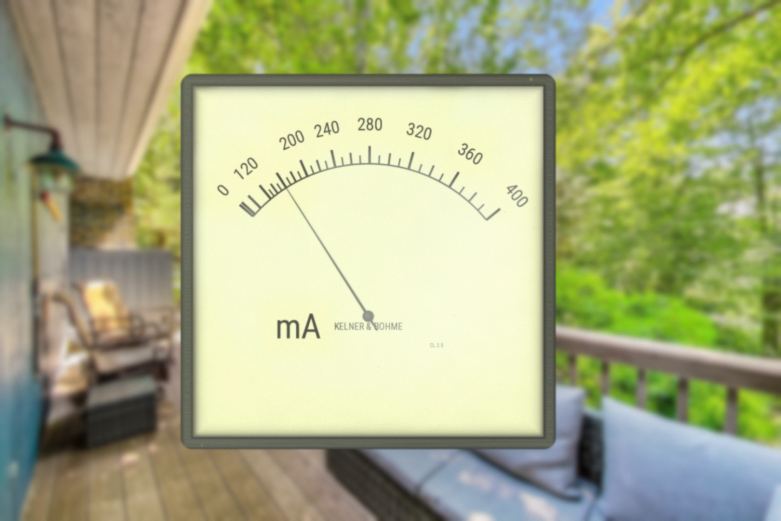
160 mA
